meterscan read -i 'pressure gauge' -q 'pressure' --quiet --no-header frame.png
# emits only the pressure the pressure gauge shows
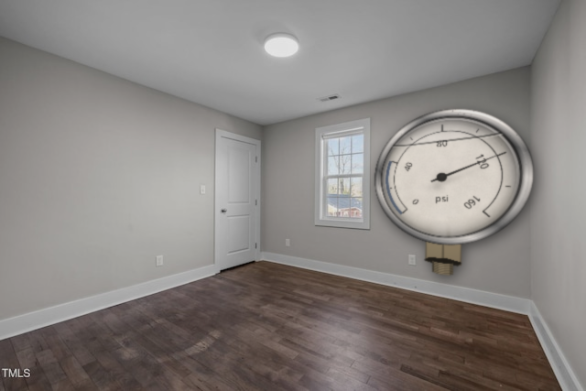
120 psi
